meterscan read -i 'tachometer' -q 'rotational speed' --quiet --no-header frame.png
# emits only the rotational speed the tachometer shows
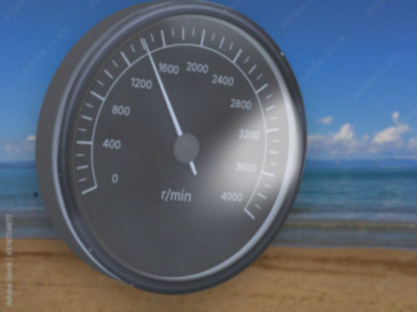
1400 rpm
